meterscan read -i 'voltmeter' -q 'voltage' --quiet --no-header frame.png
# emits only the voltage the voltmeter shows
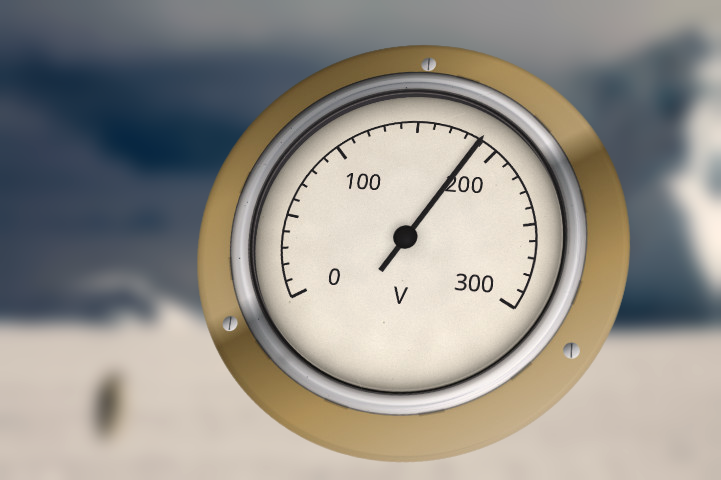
190 V
